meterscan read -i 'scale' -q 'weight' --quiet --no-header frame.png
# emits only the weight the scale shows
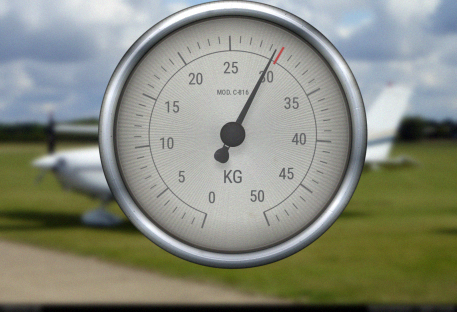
29.5 kg
